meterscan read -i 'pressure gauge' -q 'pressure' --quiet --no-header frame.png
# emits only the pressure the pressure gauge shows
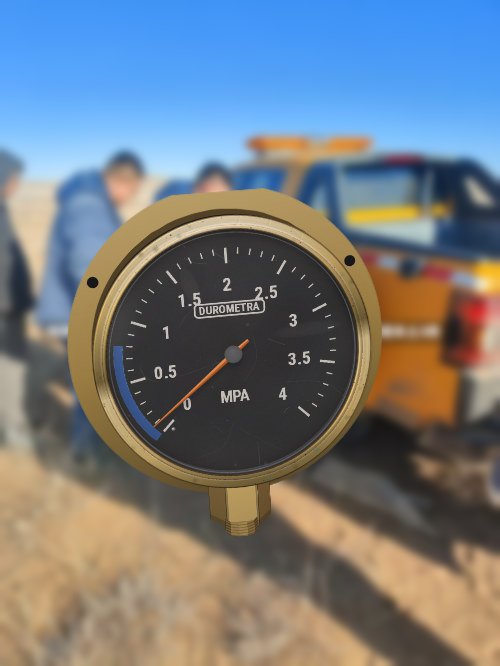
0.1 MPa
